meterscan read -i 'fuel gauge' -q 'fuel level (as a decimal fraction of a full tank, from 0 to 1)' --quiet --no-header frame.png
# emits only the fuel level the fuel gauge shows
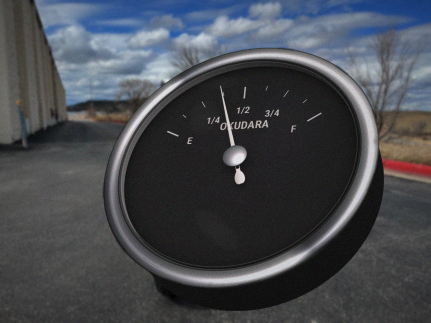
0.375
